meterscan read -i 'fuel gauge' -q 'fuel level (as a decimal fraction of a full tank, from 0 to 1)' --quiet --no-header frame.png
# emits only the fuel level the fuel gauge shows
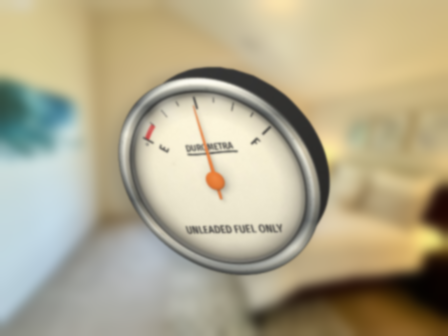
0.5
